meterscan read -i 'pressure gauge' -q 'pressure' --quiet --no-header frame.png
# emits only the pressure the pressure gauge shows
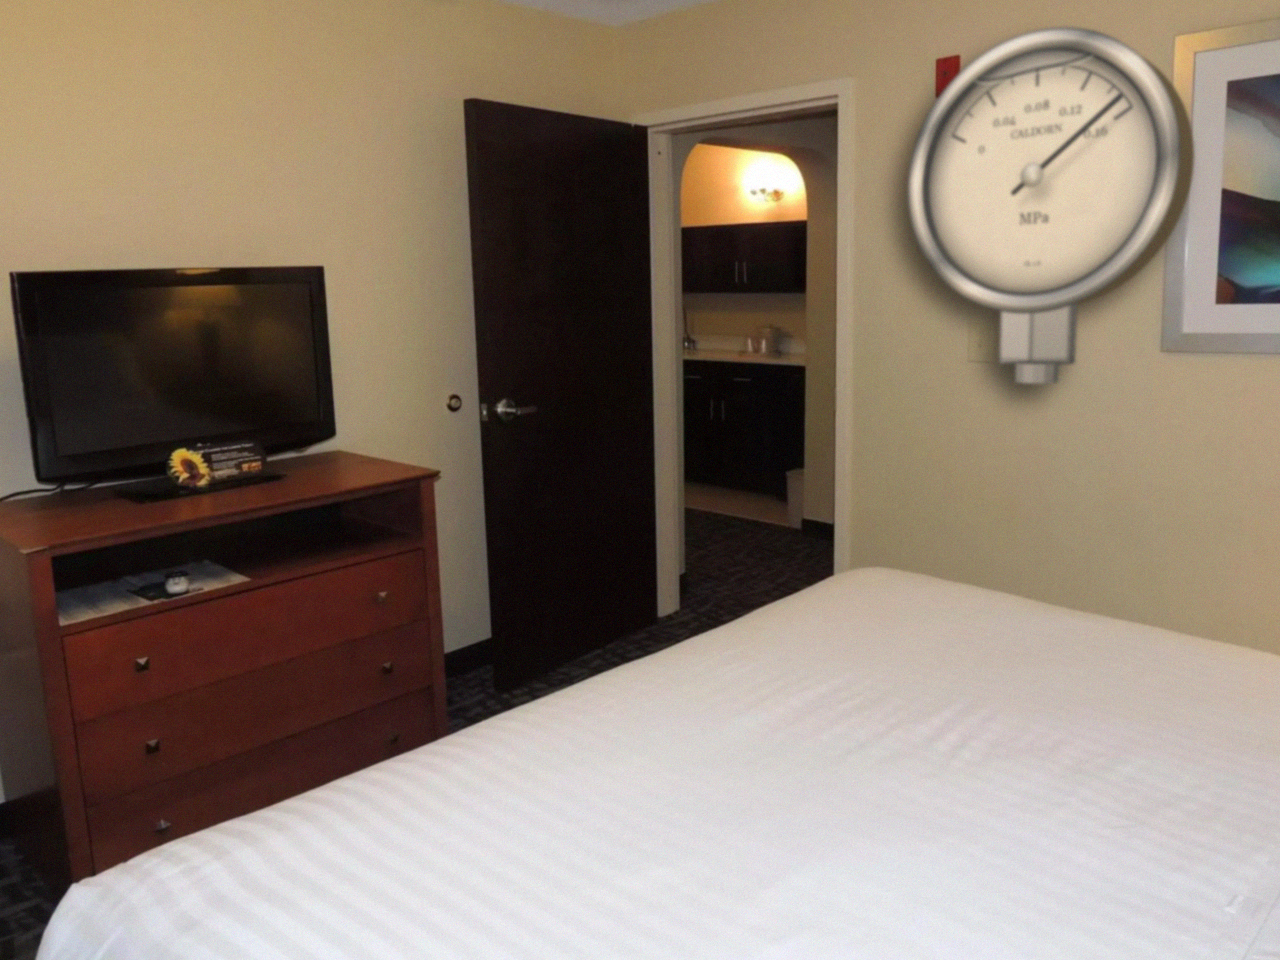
0.15 MPa
